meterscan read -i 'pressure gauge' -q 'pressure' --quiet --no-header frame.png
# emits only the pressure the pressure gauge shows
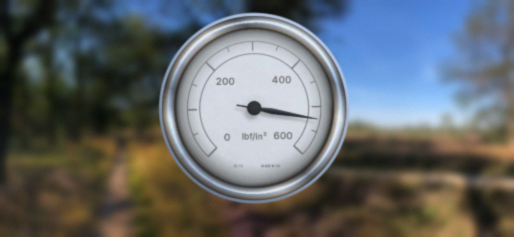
525 psi
